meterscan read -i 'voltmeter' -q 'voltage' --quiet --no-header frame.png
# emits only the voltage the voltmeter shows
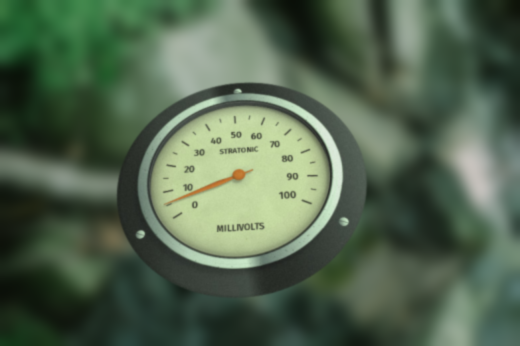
5 mV
